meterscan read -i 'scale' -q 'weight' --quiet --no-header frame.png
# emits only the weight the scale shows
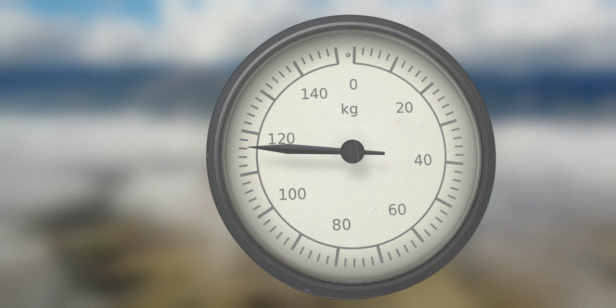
116 kg
